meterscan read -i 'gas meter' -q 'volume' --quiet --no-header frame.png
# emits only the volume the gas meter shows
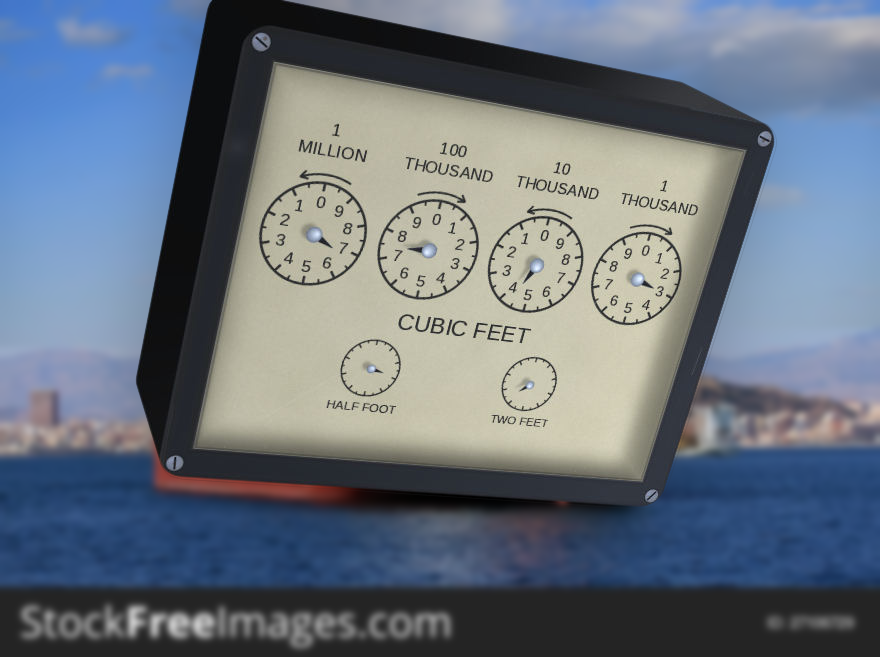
674300 ft³
